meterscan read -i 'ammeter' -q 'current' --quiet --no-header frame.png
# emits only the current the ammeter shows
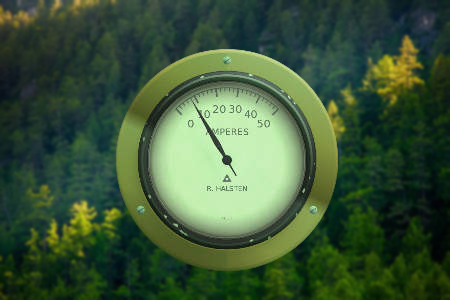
8 A
